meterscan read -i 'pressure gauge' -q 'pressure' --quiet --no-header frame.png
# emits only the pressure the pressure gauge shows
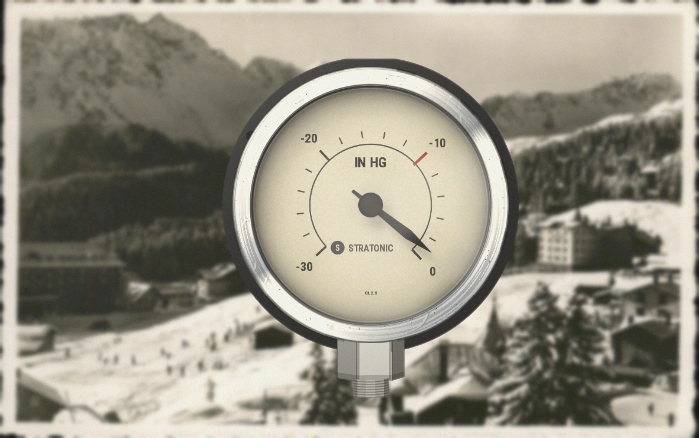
-1 inHg
